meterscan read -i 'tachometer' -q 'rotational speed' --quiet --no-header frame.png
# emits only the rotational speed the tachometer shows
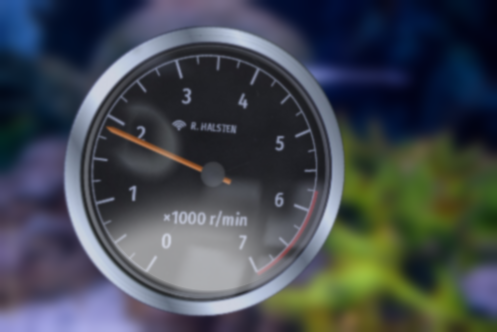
1875 rpm
